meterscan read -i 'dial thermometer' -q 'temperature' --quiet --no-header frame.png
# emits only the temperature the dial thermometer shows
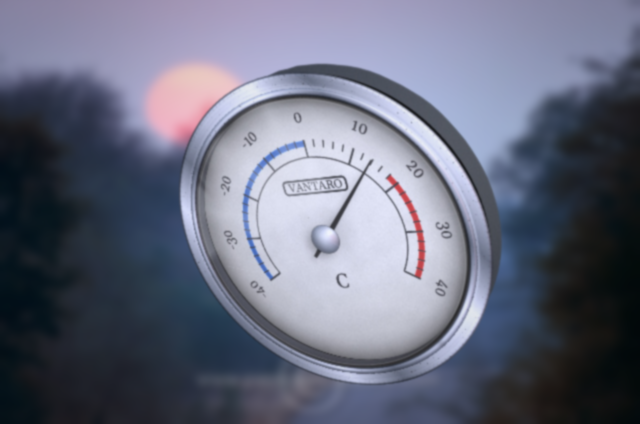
14 °C
